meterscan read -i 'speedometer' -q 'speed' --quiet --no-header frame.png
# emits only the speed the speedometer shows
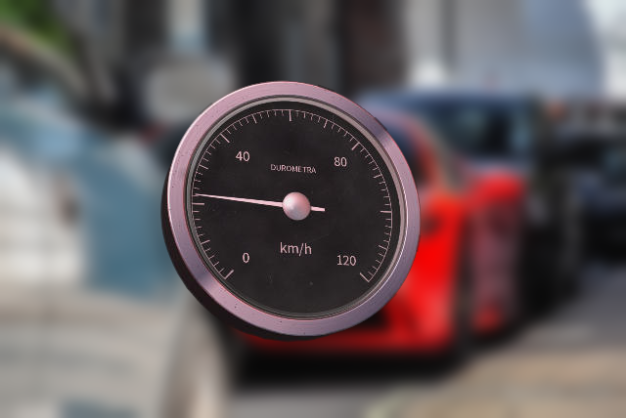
22 km/h
